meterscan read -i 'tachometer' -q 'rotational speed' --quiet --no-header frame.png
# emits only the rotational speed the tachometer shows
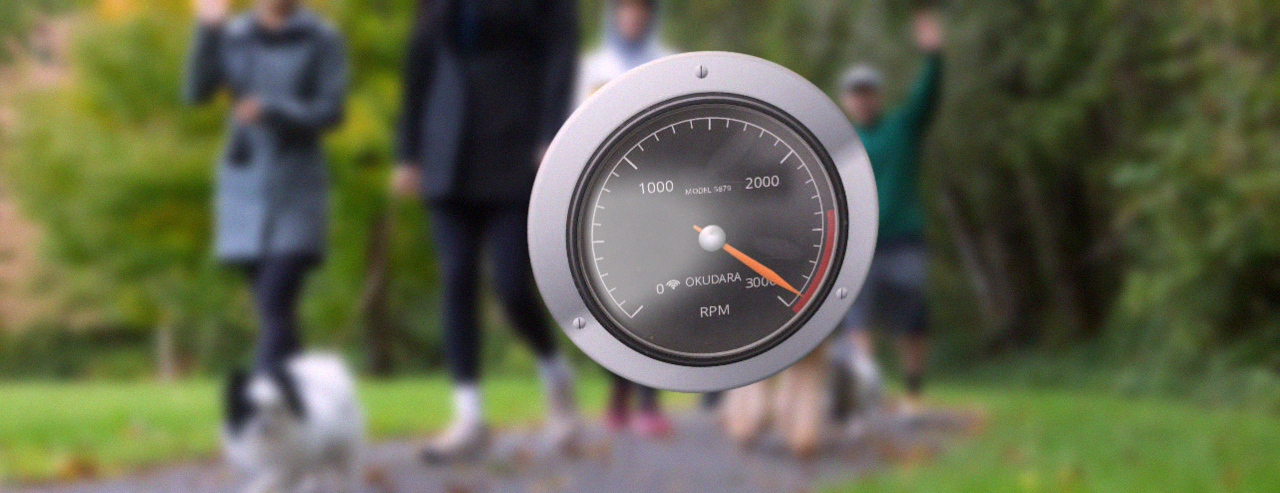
2900 rpm
